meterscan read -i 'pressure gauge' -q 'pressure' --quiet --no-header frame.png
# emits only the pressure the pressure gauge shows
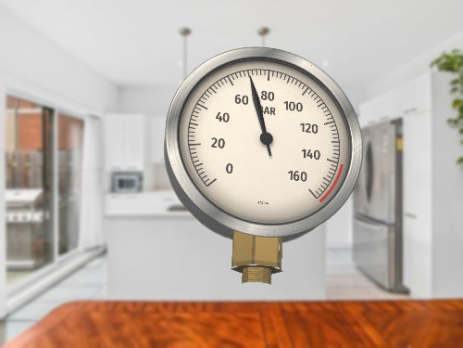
70 bar
